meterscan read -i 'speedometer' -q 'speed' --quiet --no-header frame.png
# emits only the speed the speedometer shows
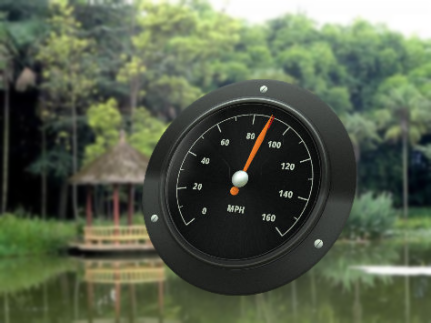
90 mph
